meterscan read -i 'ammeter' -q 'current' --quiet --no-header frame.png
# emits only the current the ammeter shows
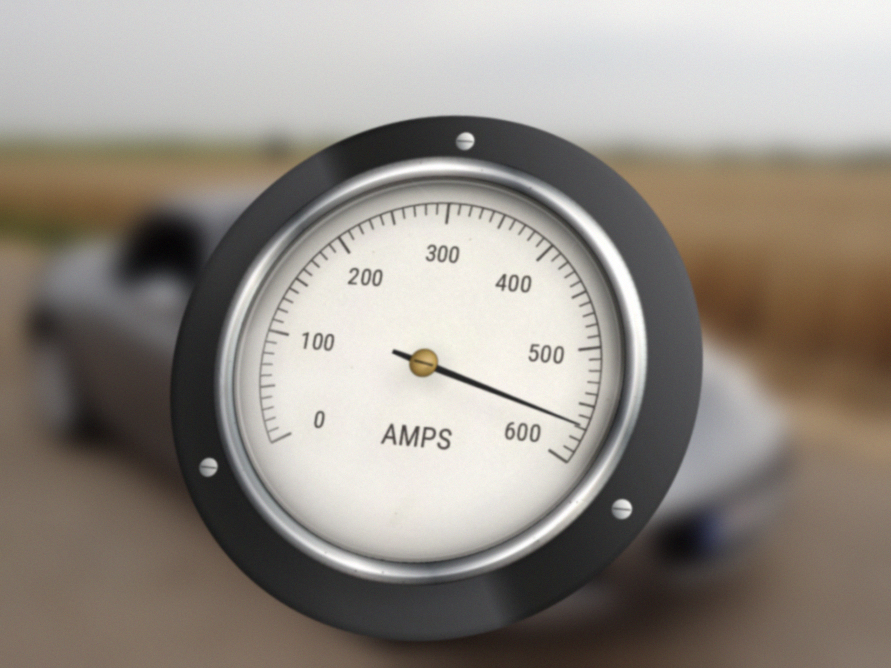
570 A
